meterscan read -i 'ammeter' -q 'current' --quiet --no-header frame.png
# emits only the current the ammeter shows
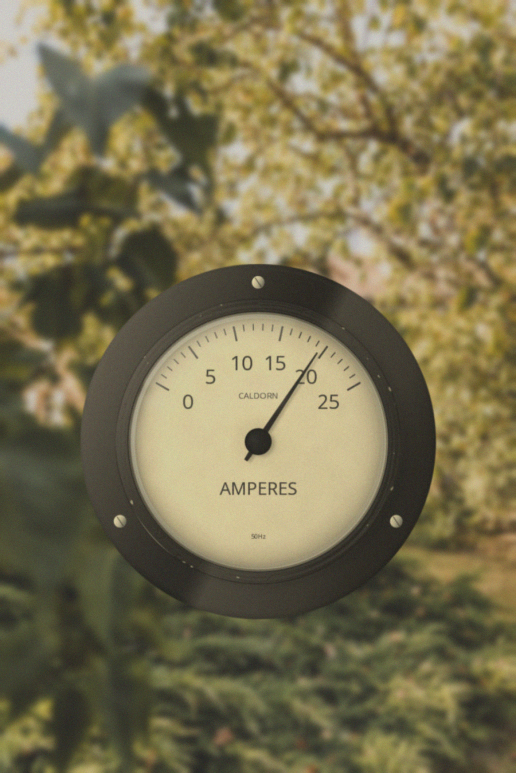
19.5 A
